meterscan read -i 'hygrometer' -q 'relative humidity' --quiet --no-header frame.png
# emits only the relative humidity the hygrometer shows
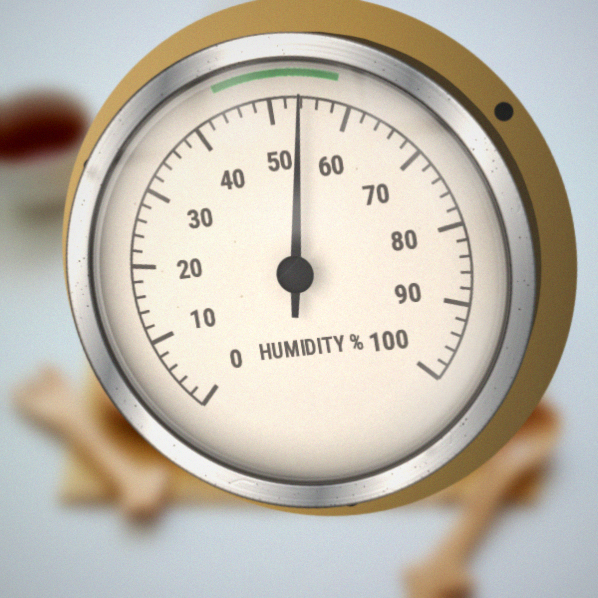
54 %
